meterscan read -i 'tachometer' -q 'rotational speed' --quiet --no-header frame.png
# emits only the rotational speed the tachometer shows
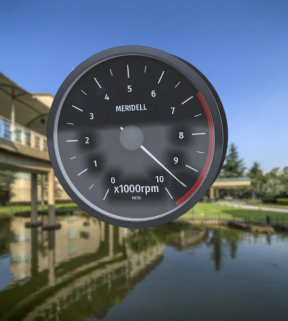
9500 rpm
